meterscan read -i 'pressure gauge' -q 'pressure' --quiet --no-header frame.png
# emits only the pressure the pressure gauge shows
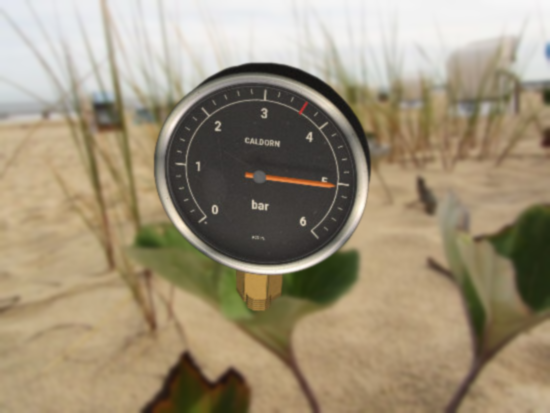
5 bar
